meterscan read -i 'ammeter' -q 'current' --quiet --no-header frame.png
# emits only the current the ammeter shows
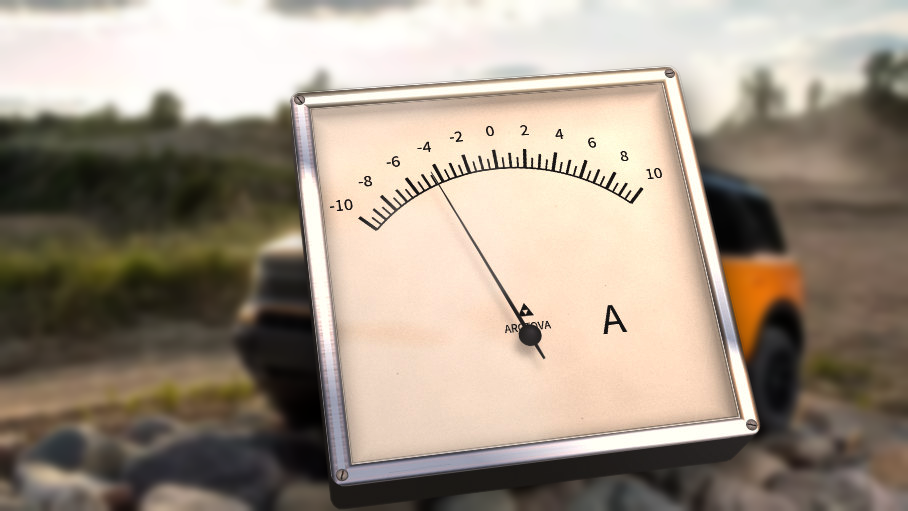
-4.5 A
